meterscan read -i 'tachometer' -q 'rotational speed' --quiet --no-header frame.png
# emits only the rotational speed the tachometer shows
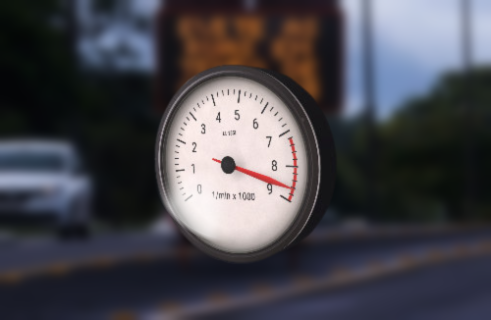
8600 rpm
